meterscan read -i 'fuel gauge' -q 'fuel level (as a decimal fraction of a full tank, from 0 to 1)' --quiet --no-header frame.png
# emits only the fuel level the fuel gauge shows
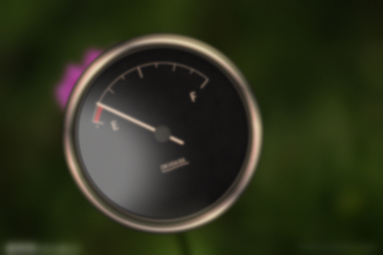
0.125
